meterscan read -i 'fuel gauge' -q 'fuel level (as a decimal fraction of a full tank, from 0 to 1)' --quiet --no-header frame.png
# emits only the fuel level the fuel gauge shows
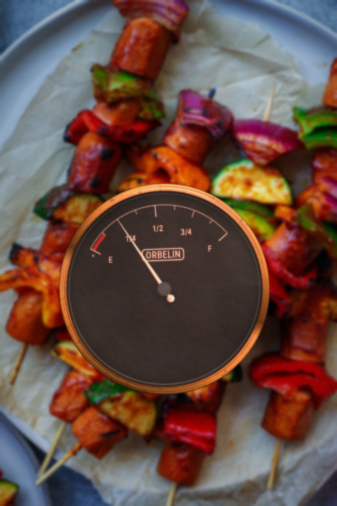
0.25
